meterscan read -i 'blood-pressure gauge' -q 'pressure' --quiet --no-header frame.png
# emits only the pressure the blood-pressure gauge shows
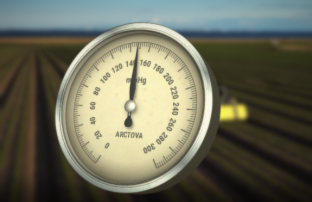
150 mmHg
